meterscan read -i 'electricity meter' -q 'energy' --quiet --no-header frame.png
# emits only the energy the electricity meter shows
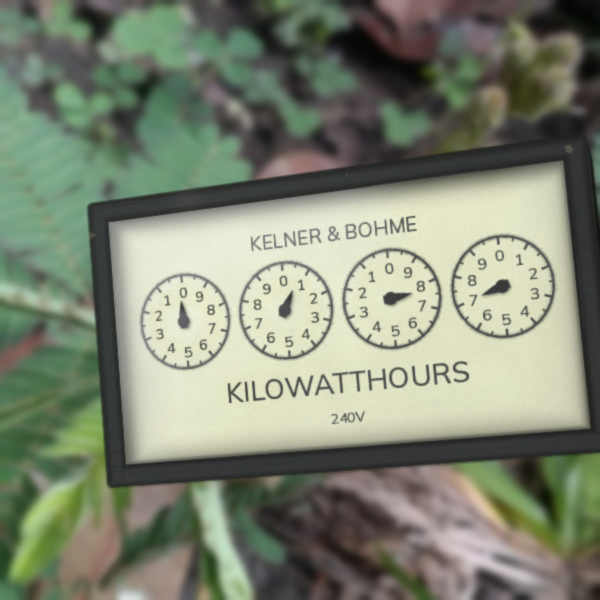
77 kWh
